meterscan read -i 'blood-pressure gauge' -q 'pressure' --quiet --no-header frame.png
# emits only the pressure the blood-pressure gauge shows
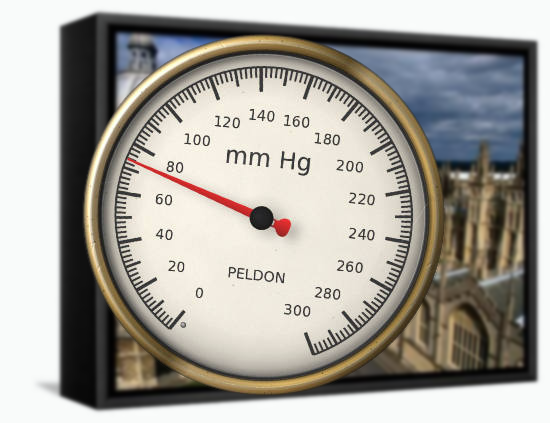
74 mmHg
